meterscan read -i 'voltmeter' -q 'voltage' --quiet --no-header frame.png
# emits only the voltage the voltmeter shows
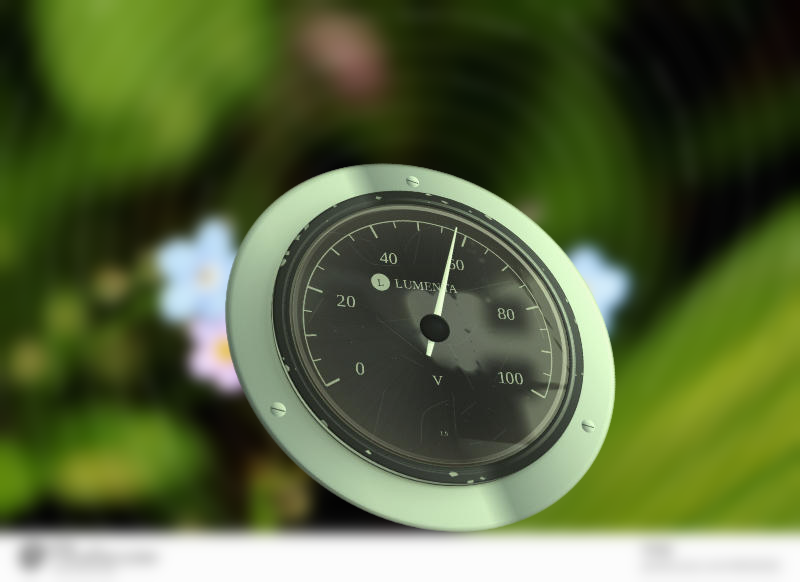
57.5 V
